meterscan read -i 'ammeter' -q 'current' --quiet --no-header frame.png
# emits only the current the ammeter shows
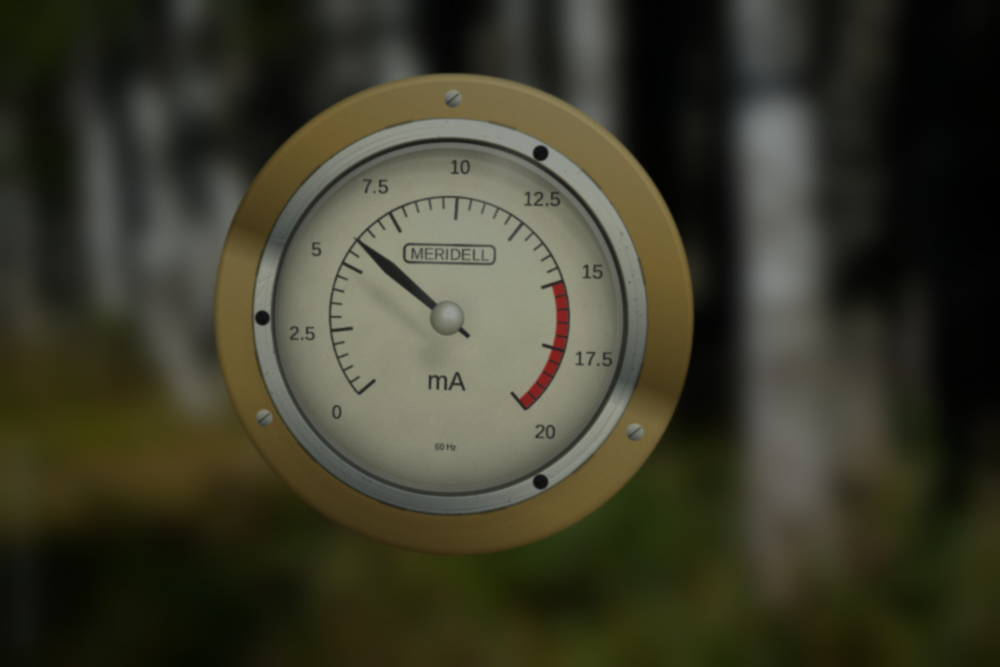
6 mA
